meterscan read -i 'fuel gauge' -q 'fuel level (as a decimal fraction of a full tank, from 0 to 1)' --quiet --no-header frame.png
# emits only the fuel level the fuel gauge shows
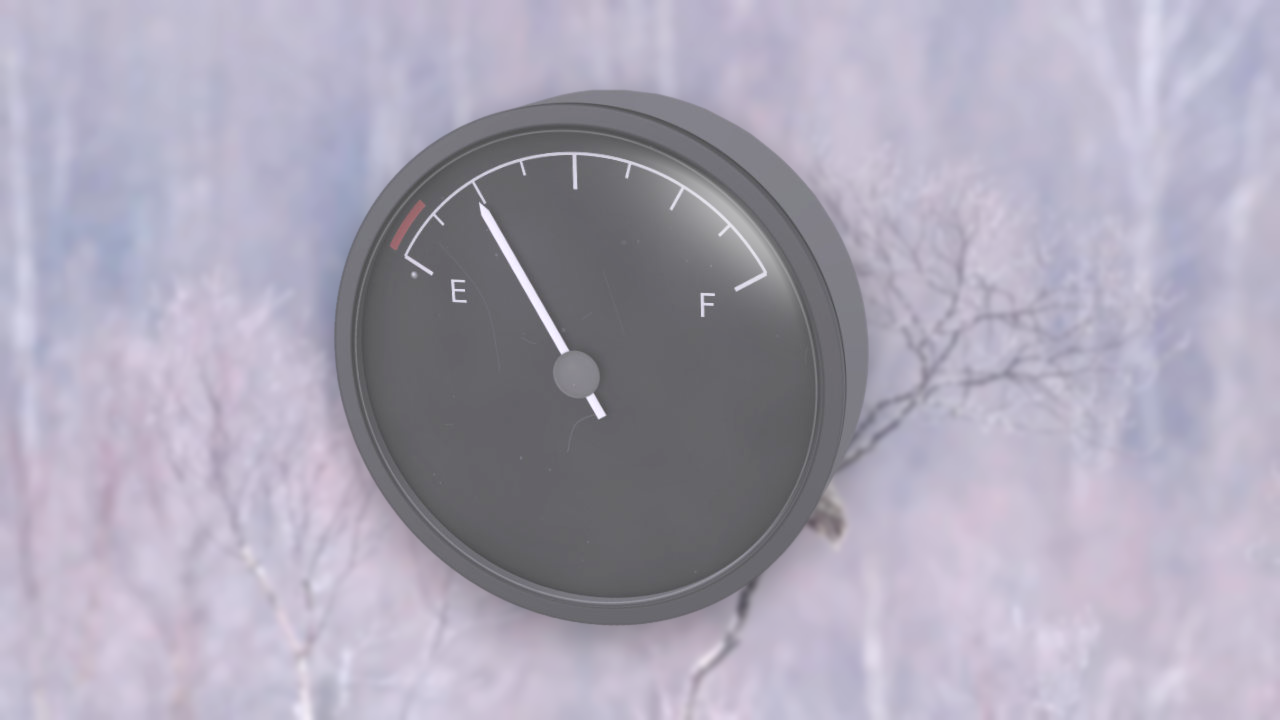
0.25
